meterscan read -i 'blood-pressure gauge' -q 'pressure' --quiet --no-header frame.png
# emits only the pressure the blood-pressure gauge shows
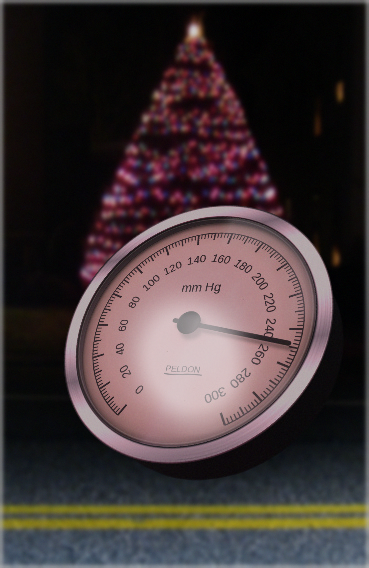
250 mmHg
